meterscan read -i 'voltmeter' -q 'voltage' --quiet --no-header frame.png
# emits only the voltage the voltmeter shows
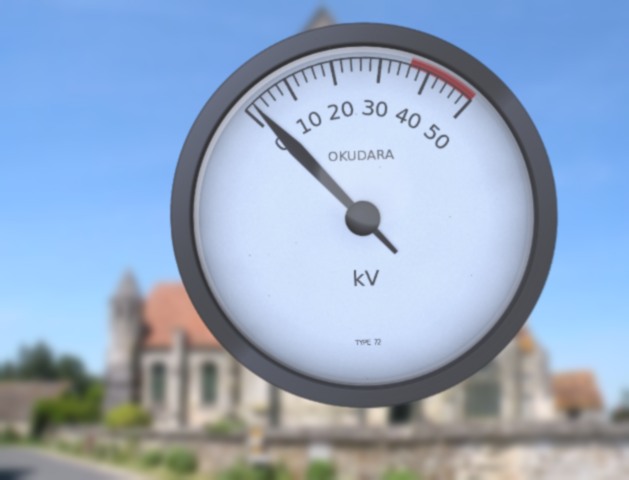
2 kV
